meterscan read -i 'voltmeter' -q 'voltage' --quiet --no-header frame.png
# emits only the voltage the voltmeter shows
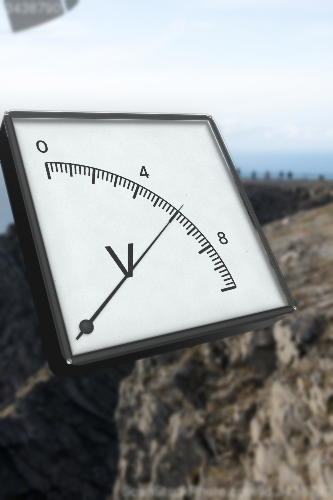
6 V
